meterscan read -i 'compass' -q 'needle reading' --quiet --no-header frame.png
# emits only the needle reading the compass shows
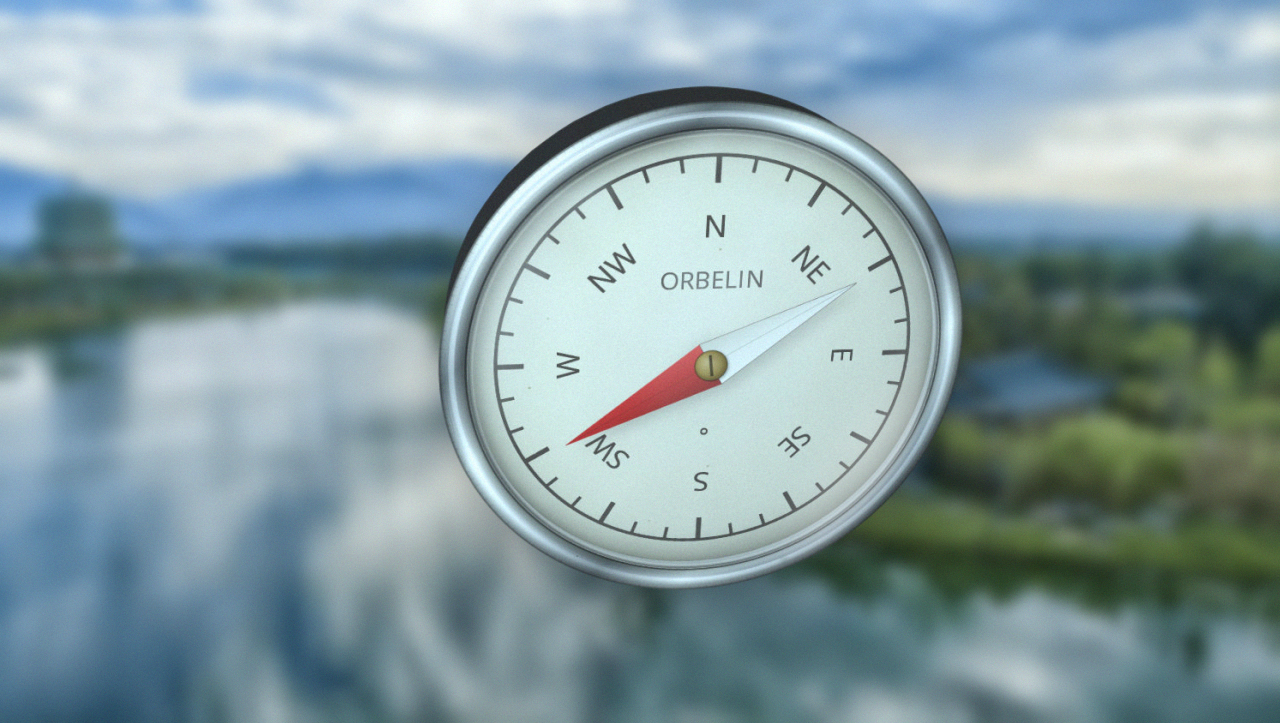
240 °
